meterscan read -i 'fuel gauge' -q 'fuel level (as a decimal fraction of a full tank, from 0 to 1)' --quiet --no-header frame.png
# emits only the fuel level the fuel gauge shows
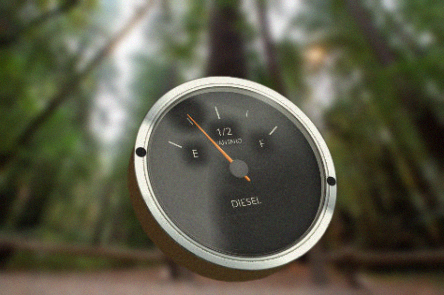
0.25
